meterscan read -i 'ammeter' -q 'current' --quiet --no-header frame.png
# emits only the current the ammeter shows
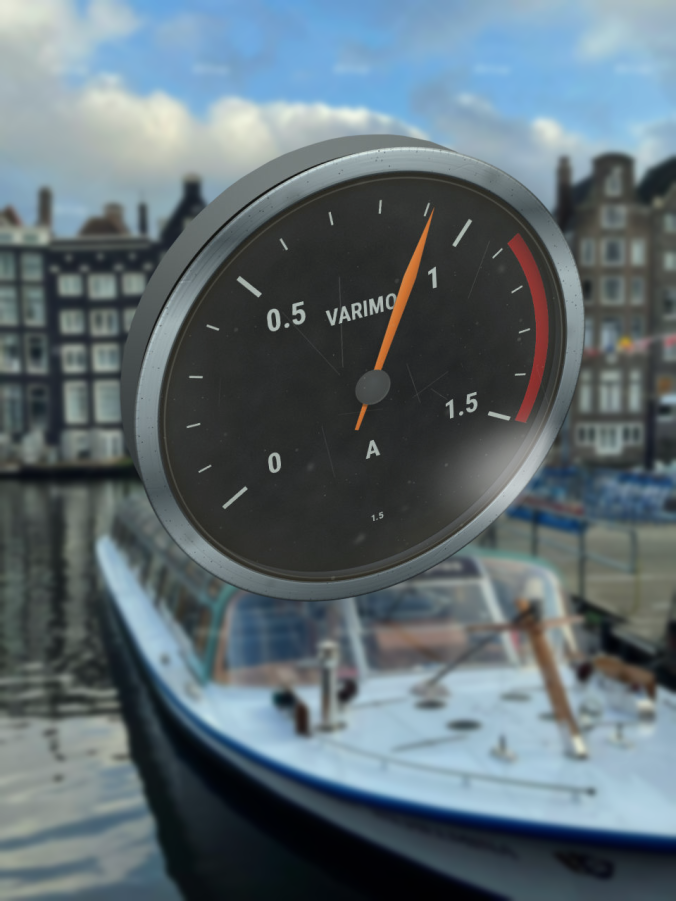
0.9 A
